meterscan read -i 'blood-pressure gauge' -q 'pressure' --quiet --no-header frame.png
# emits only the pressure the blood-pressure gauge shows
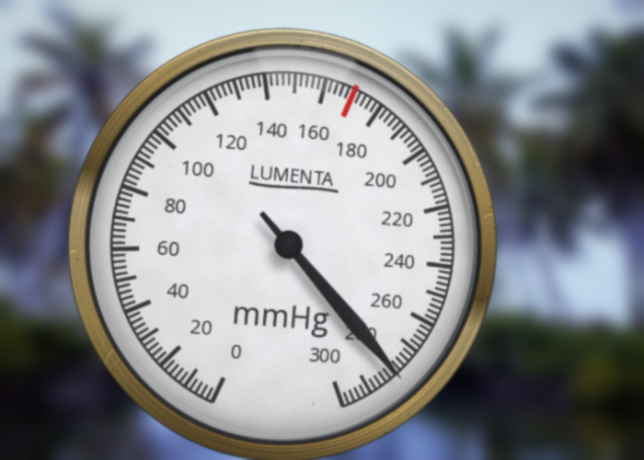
280 mmHg
